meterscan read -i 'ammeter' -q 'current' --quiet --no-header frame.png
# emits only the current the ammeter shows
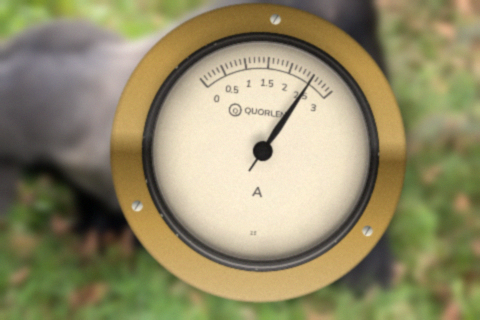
2.5 A
